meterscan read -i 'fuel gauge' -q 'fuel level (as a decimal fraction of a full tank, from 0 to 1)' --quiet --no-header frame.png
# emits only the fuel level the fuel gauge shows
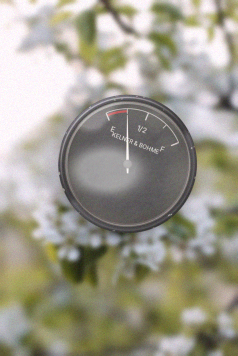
0.25
